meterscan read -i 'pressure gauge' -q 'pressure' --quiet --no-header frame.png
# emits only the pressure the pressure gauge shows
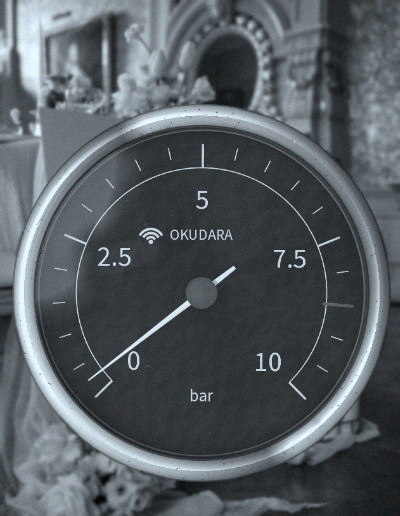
0.25 bar
